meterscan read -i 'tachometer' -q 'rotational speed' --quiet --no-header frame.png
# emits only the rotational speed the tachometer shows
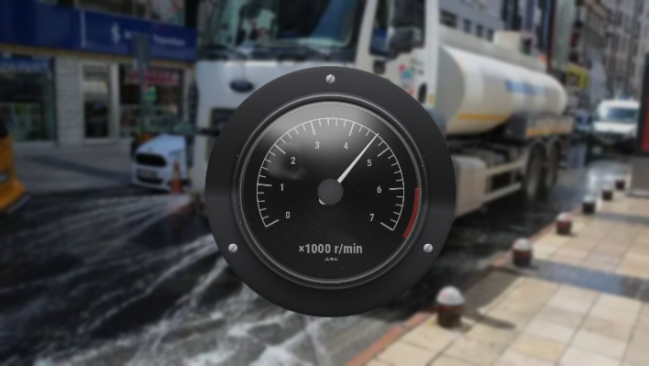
4600 rpm
